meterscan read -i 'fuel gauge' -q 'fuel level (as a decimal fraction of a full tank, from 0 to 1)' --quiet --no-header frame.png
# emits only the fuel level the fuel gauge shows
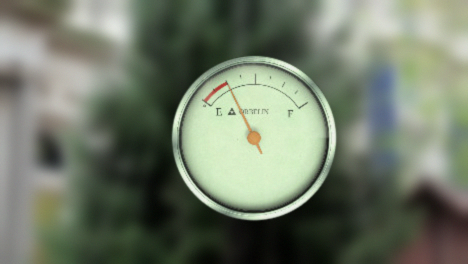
0.25
